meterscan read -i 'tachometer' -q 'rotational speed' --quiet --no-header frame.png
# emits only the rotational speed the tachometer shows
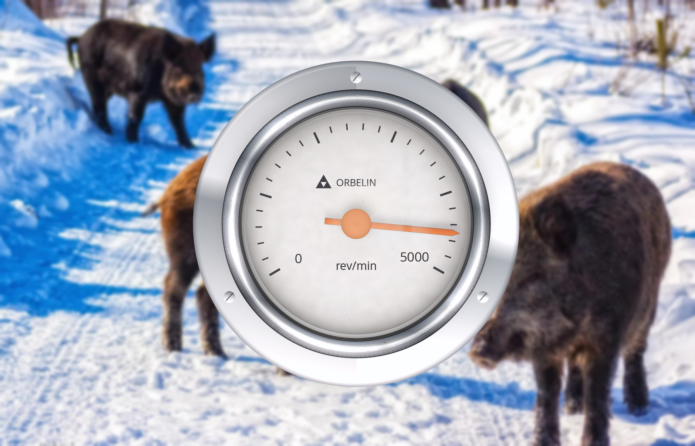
4500 rpm
